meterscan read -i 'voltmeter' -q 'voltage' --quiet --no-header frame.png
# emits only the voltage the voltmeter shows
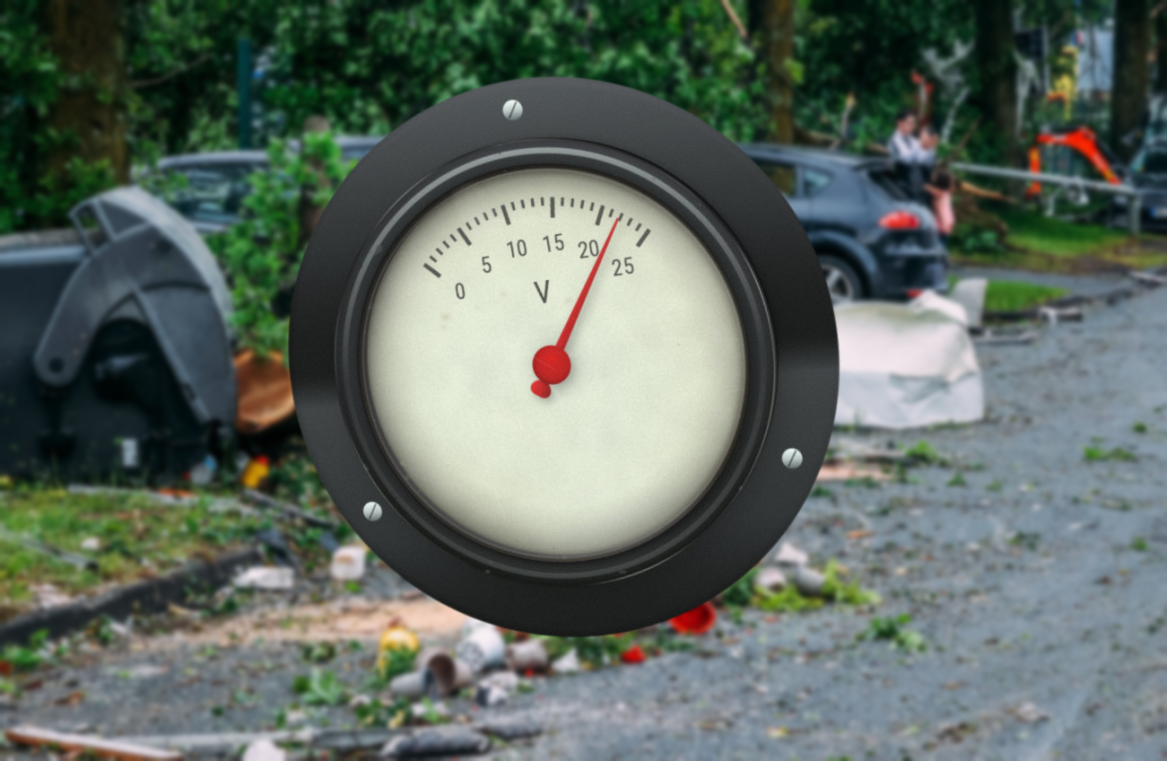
22 V
